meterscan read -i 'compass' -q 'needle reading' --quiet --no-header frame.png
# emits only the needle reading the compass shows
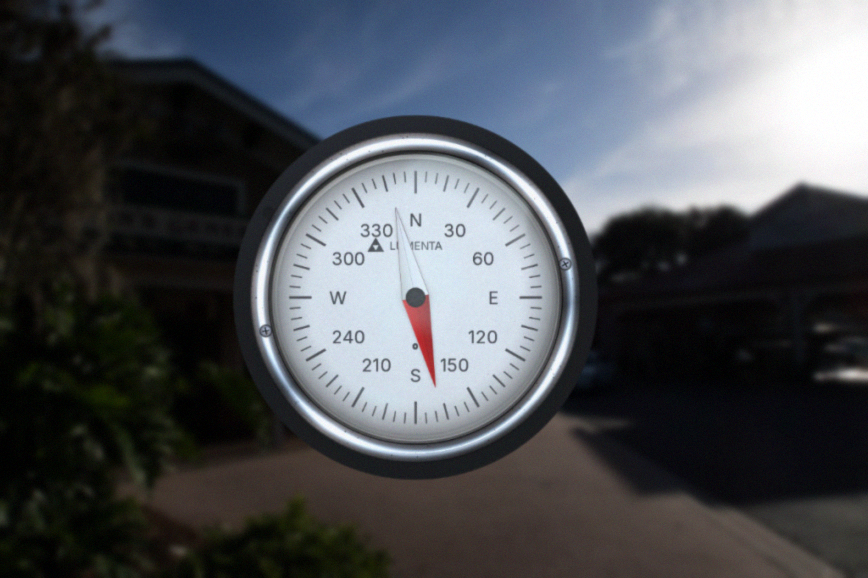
167.5 °
